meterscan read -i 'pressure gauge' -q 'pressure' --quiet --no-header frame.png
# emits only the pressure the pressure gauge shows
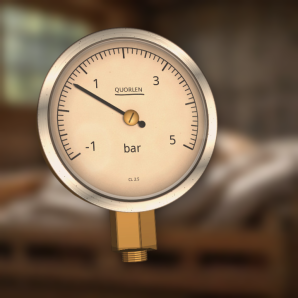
0.6 bar
